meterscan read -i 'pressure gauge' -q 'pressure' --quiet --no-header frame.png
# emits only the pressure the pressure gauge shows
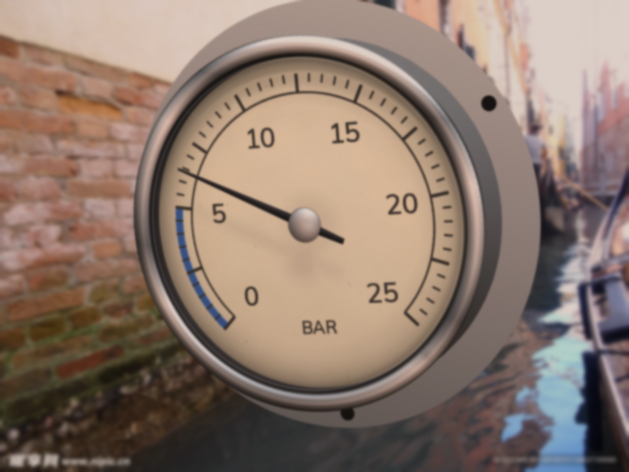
6.5 bar
